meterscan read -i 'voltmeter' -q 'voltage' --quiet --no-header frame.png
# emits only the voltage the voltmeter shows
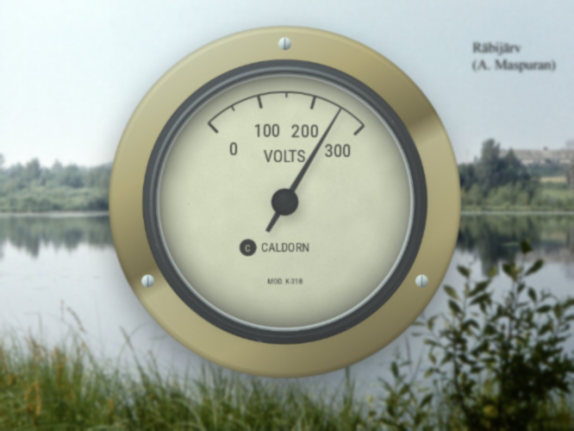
250 V
